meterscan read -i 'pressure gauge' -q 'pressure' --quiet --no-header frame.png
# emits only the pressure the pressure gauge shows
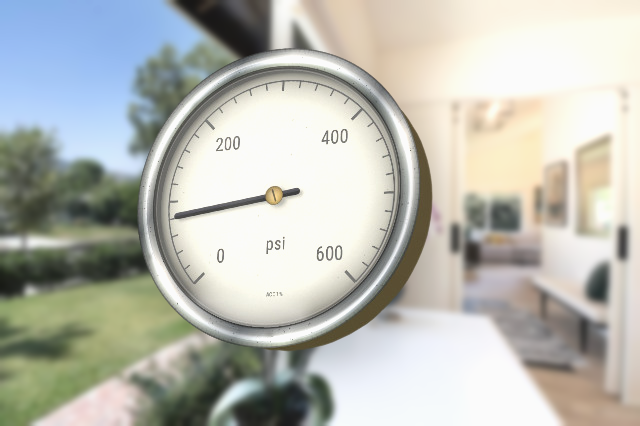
80 psi
